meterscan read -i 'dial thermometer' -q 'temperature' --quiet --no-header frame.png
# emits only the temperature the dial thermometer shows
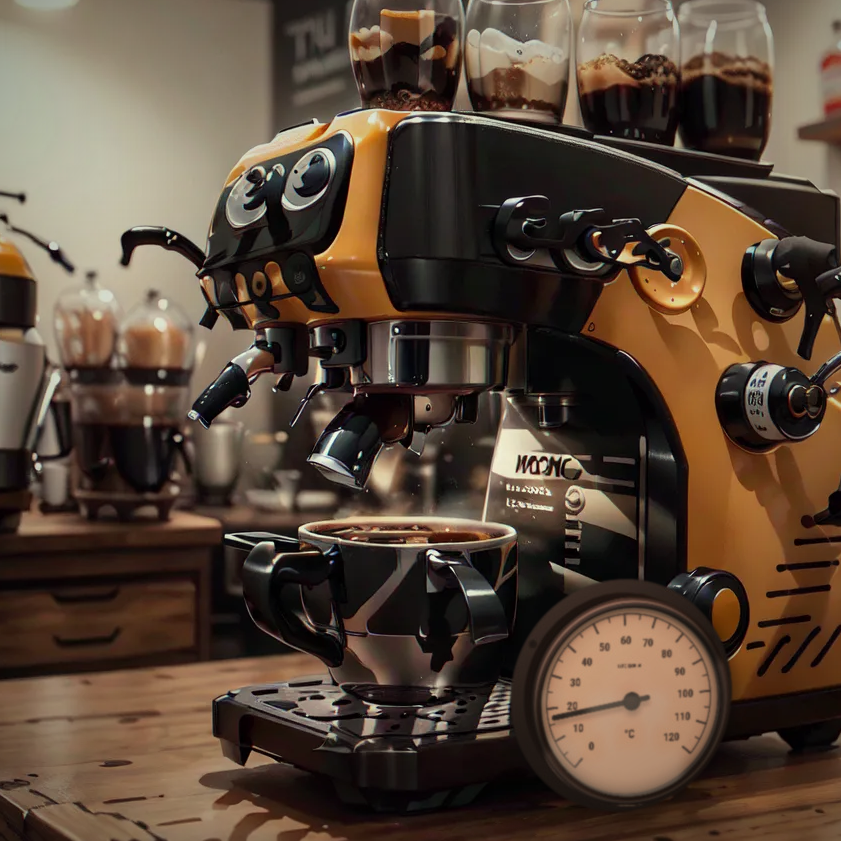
17.5 °C
